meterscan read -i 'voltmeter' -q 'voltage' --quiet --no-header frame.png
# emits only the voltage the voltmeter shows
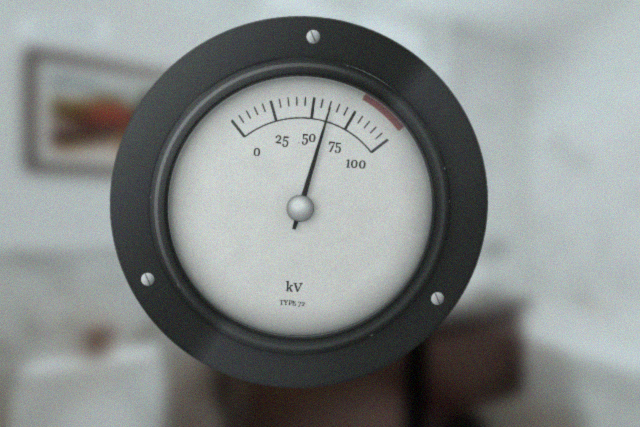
60 kV
